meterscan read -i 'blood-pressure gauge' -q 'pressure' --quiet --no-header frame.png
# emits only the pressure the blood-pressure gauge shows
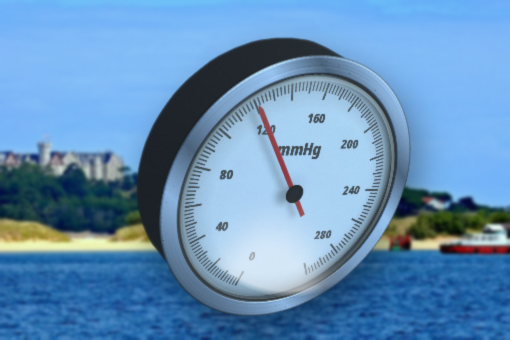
120 mmHg
